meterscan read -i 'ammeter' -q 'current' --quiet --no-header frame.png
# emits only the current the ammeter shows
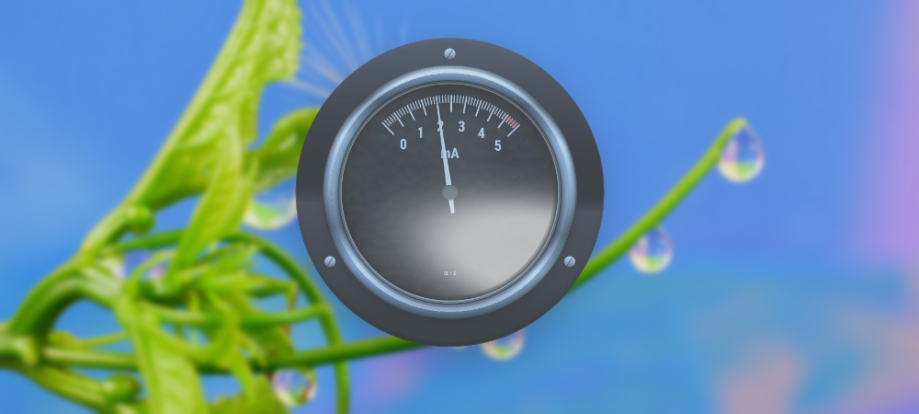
2 mA
